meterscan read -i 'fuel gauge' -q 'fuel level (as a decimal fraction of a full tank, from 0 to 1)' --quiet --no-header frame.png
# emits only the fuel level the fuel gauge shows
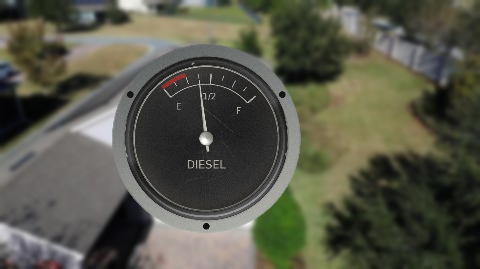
0.375
